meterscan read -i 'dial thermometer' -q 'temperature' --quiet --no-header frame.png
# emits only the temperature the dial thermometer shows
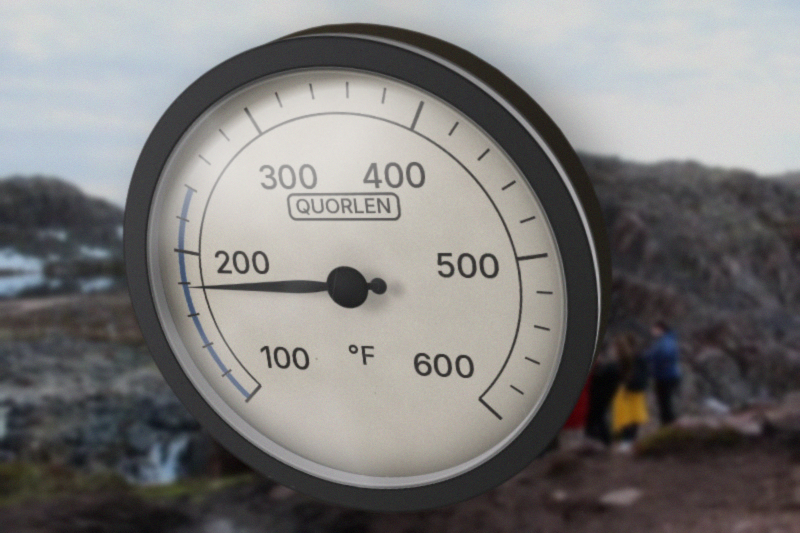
180 °F
